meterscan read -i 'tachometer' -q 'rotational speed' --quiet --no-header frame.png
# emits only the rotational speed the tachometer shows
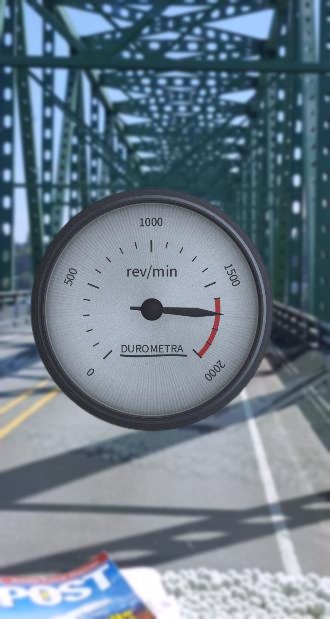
1700 rpm
